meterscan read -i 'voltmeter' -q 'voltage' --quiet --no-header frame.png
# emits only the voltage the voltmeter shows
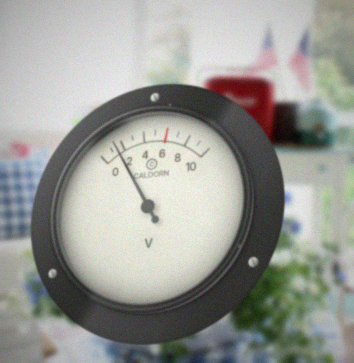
1.5 V
